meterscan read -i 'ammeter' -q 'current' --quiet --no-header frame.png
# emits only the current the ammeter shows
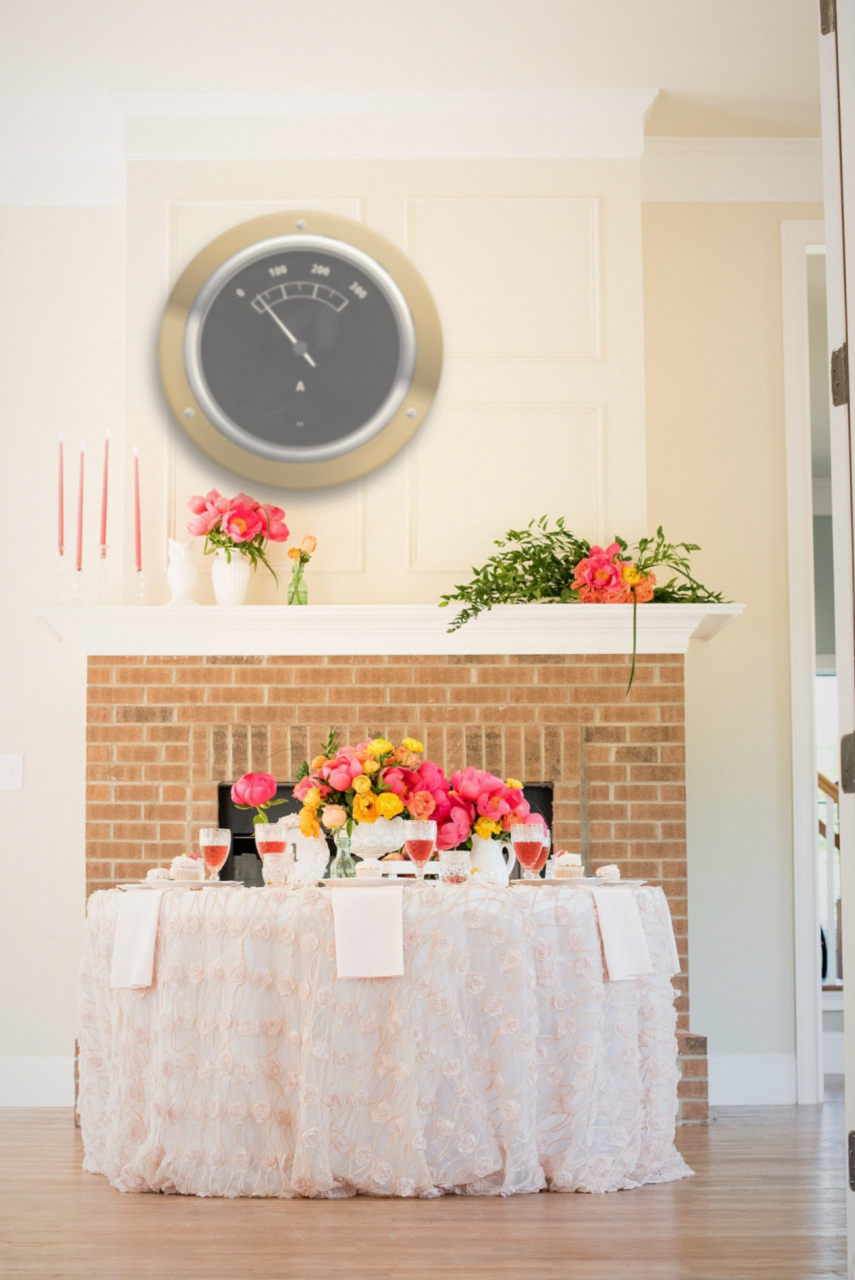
25 A
